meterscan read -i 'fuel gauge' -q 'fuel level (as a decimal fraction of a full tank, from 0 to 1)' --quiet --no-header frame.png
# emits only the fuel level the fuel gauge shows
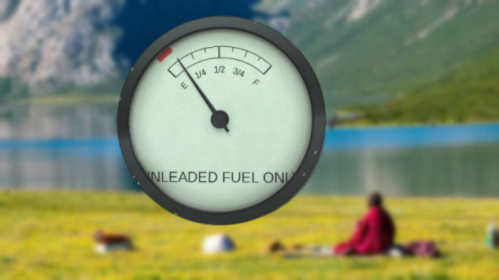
0.125
